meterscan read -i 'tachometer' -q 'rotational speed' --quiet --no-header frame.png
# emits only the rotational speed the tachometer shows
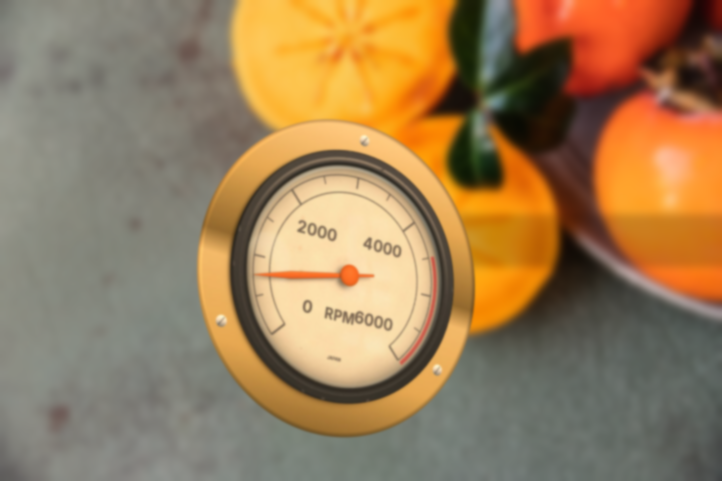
750 rpm
